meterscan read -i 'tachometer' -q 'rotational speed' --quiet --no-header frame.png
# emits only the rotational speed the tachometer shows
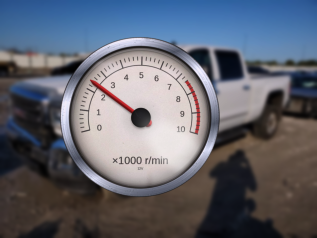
2400 rpm
